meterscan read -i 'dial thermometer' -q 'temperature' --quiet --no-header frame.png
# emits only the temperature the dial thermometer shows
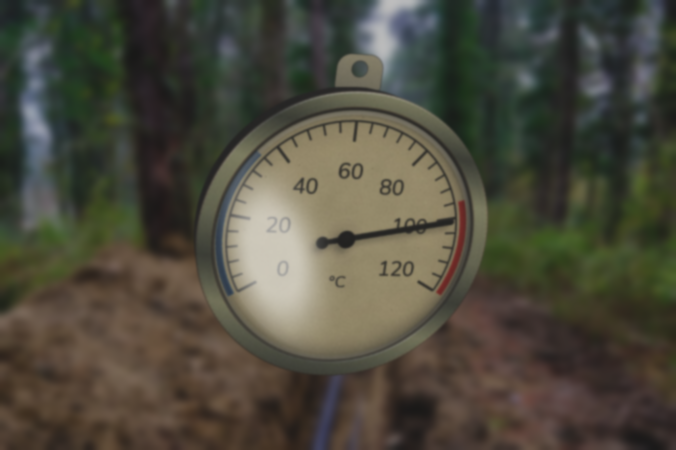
100 °C
